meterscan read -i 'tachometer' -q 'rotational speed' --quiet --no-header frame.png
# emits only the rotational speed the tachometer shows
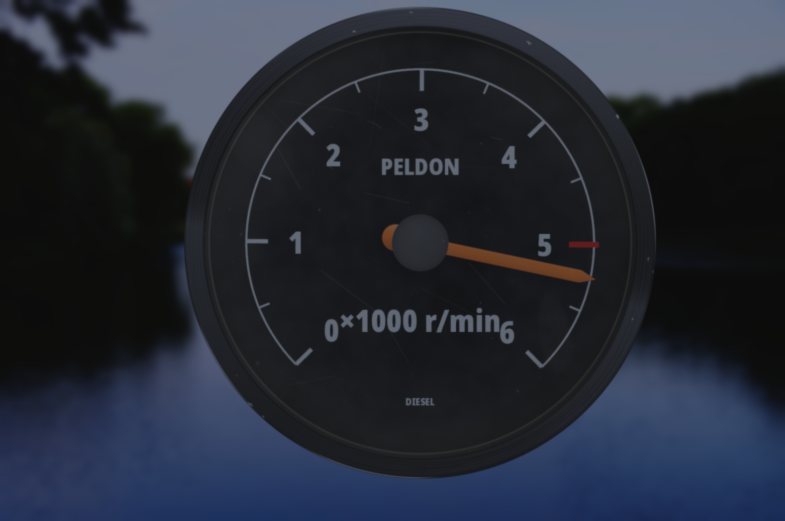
5250 rpm
